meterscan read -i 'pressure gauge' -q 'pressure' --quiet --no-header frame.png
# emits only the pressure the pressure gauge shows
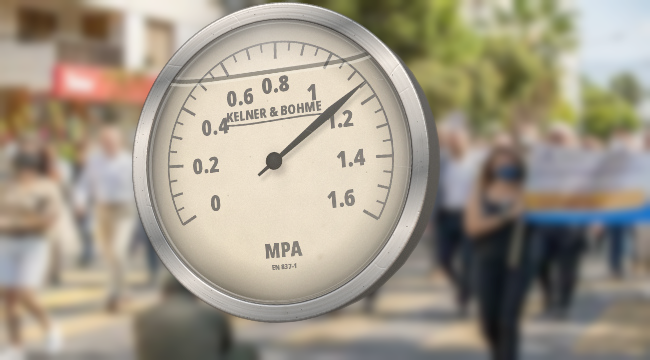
1.15 MPa
